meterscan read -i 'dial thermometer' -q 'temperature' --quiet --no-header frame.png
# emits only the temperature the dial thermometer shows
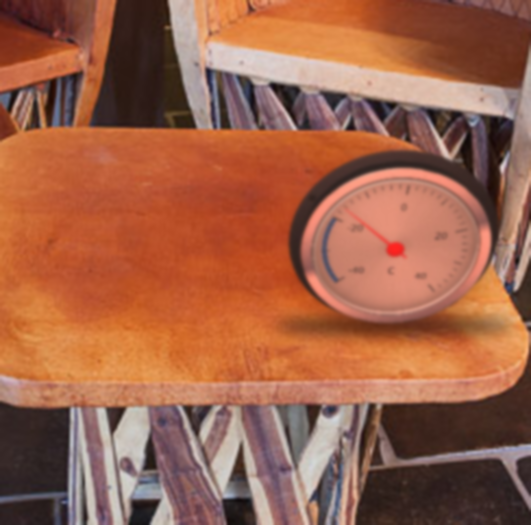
-16 °C
